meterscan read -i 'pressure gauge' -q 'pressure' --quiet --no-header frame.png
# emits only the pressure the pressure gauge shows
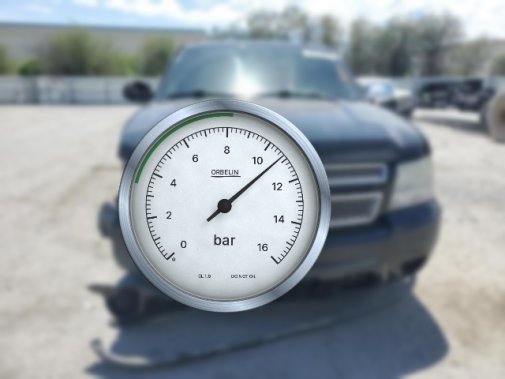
10.8 bar
